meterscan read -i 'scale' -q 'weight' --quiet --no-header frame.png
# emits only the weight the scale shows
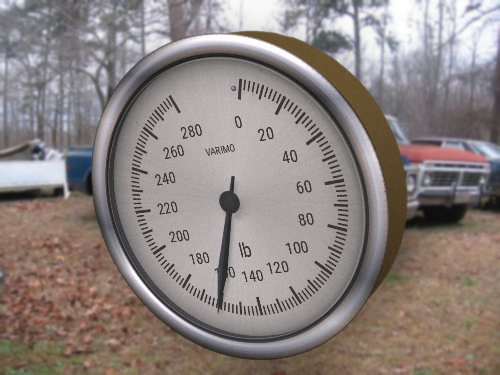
160 lb
